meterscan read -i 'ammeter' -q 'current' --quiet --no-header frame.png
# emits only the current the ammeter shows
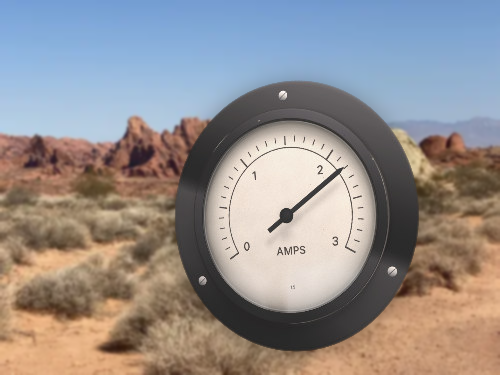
2.2 A
